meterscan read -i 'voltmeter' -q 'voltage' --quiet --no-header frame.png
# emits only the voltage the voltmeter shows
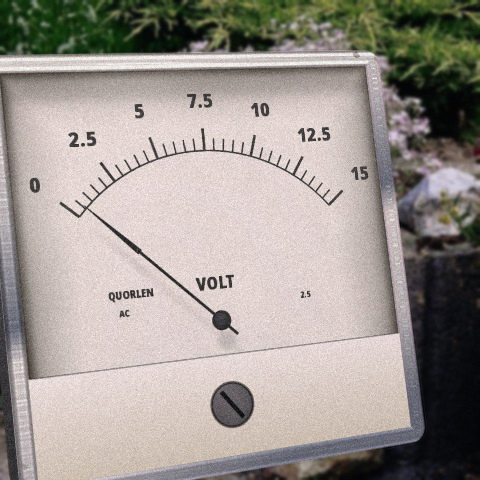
0.5 V
